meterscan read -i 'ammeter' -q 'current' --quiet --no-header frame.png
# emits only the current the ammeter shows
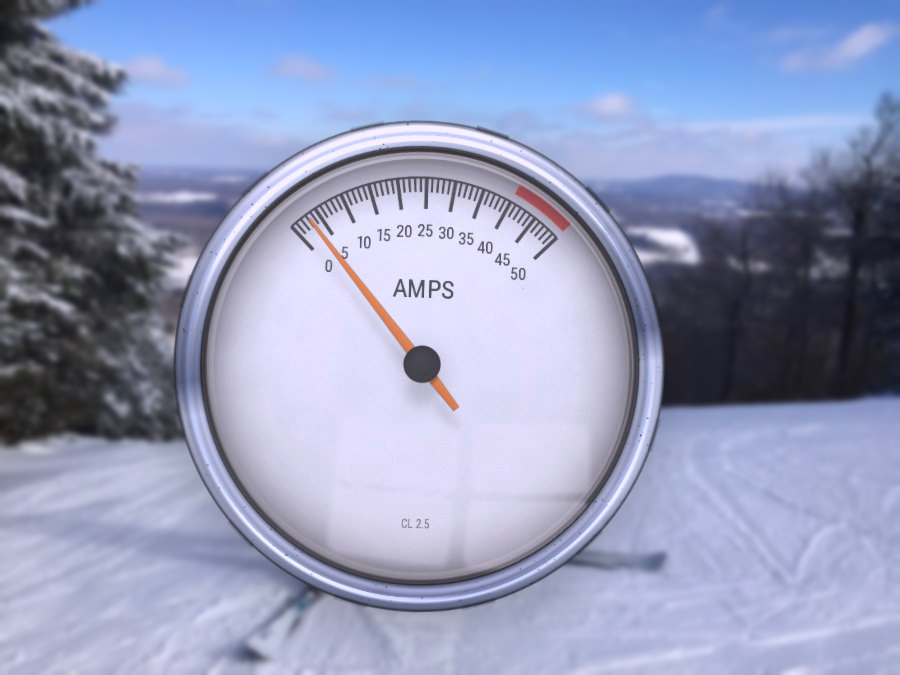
3 A
